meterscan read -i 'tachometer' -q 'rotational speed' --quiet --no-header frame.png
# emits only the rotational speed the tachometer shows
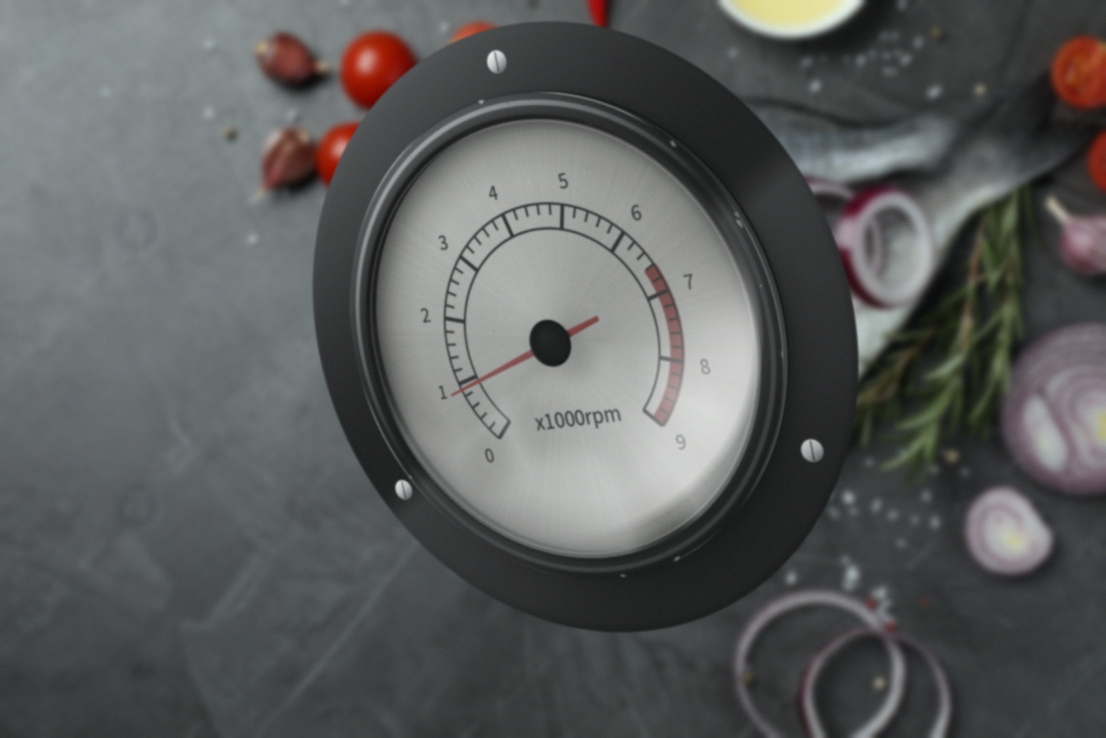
900 rpm
